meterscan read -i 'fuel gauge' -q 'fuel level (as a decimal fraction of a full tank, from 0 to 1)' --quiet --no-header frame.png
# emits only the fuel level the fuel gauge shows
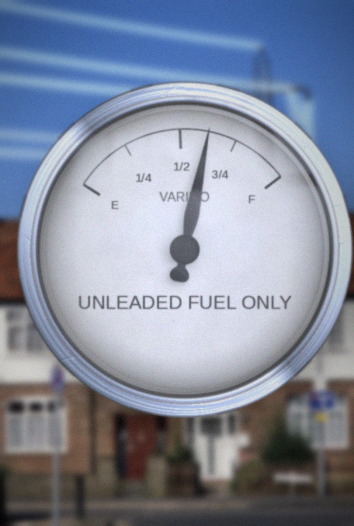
0.625
